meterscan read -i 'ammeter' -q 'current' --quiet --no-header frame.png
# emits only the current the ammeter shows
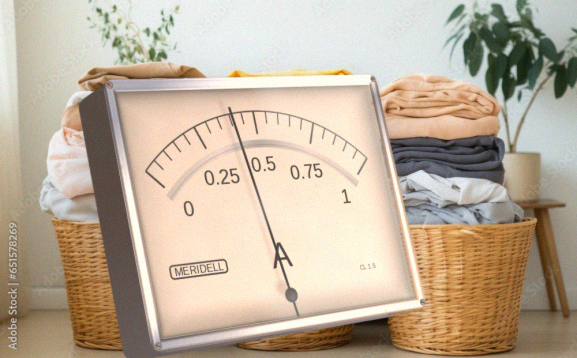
0.4 A
